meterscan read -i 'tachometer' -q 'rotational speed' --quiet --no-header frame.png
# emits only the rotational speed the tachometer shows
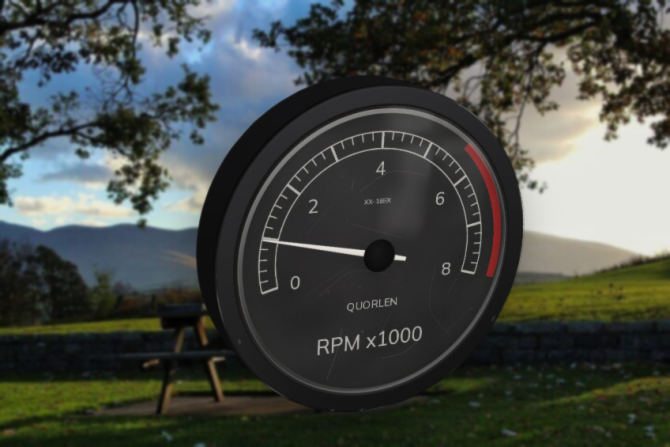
1000 rpm
